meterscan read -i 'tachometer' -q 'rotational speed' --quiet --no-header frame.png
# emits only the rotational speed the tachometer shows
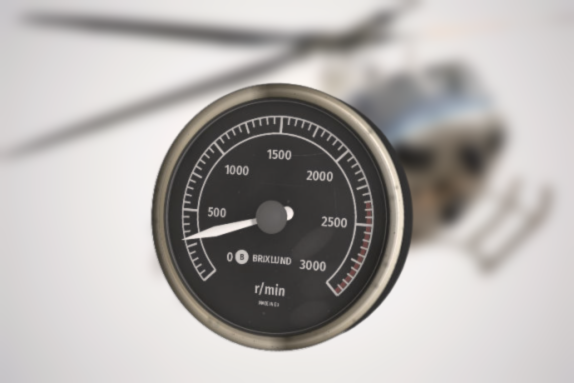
300 rpm
